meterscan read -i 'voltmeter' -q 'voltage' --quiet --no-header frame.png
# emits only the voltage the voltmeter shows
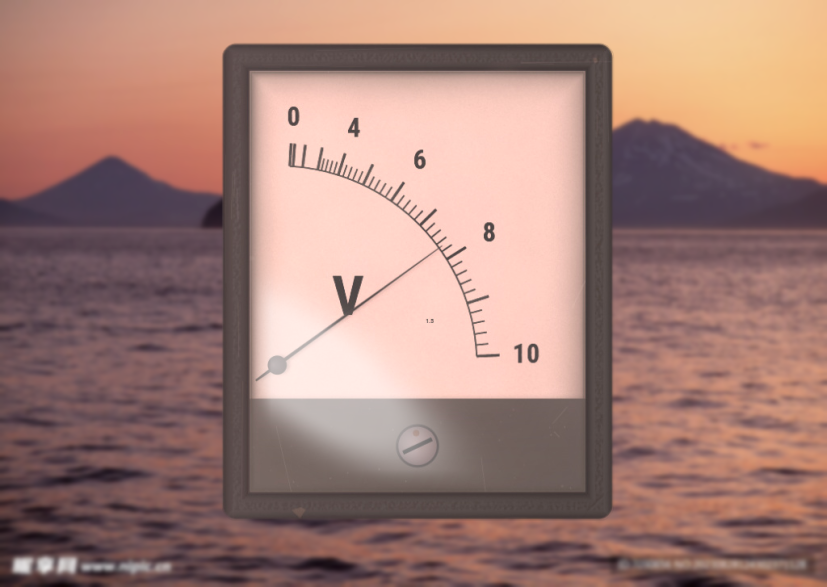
7.7 V
